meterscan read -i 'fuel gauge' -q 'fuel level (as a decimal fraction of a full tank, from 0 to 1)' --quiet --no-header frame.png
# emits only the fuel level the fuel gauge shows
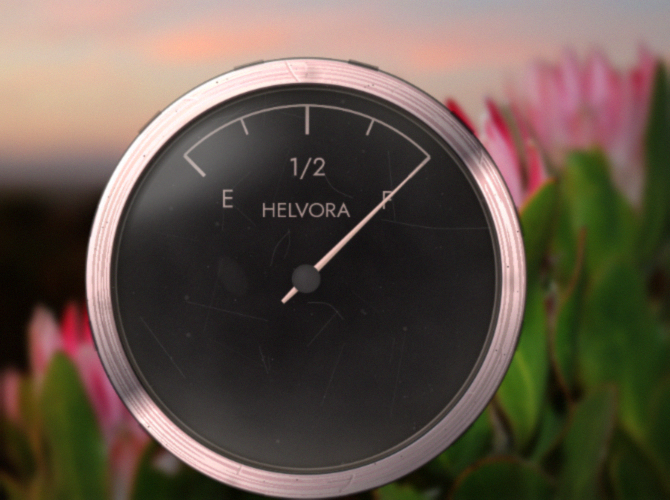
1
